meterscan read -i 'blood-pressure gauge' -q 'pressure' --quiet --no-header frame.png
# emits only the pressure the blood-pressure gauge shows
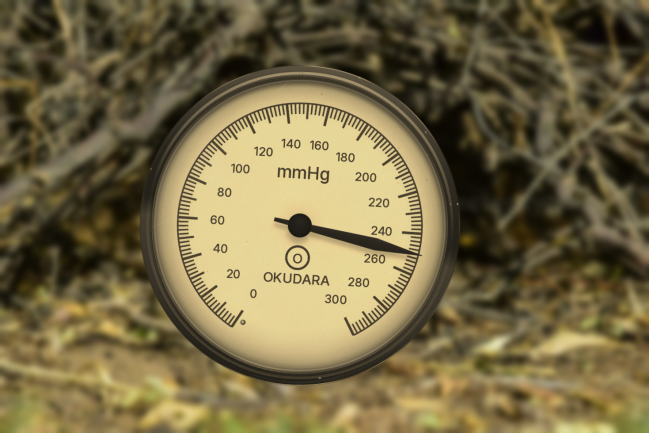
250 mmHg
